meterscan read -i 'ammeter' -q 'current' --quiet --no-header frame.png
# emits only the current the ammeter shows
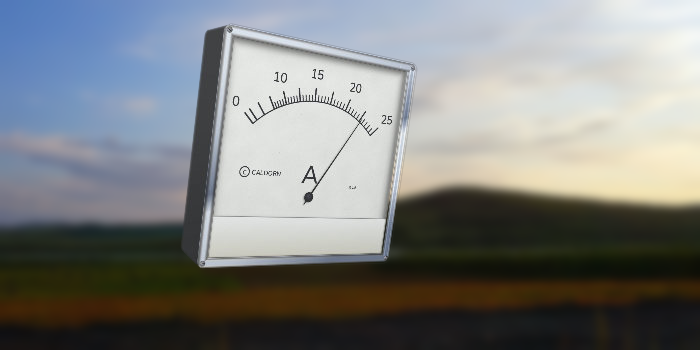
22.5 A
